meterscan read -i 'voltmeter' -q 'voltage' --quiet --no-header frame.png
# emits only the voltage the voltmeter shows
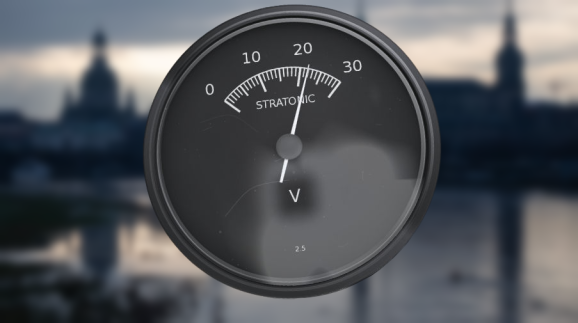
22 V
